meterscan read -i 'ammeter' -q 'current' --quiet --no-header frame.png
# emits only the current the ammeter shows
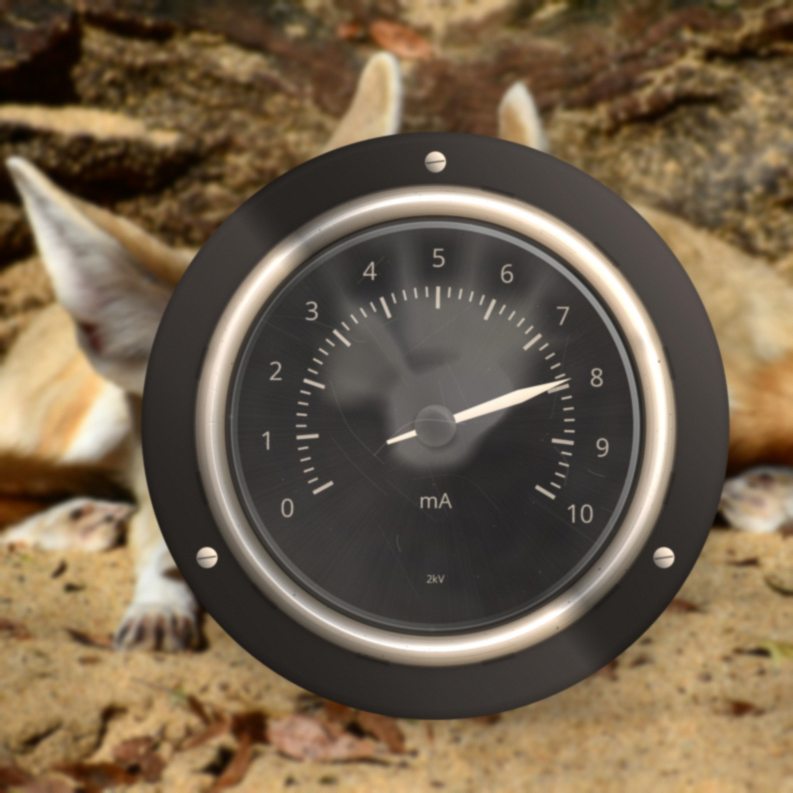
7.9 mA
